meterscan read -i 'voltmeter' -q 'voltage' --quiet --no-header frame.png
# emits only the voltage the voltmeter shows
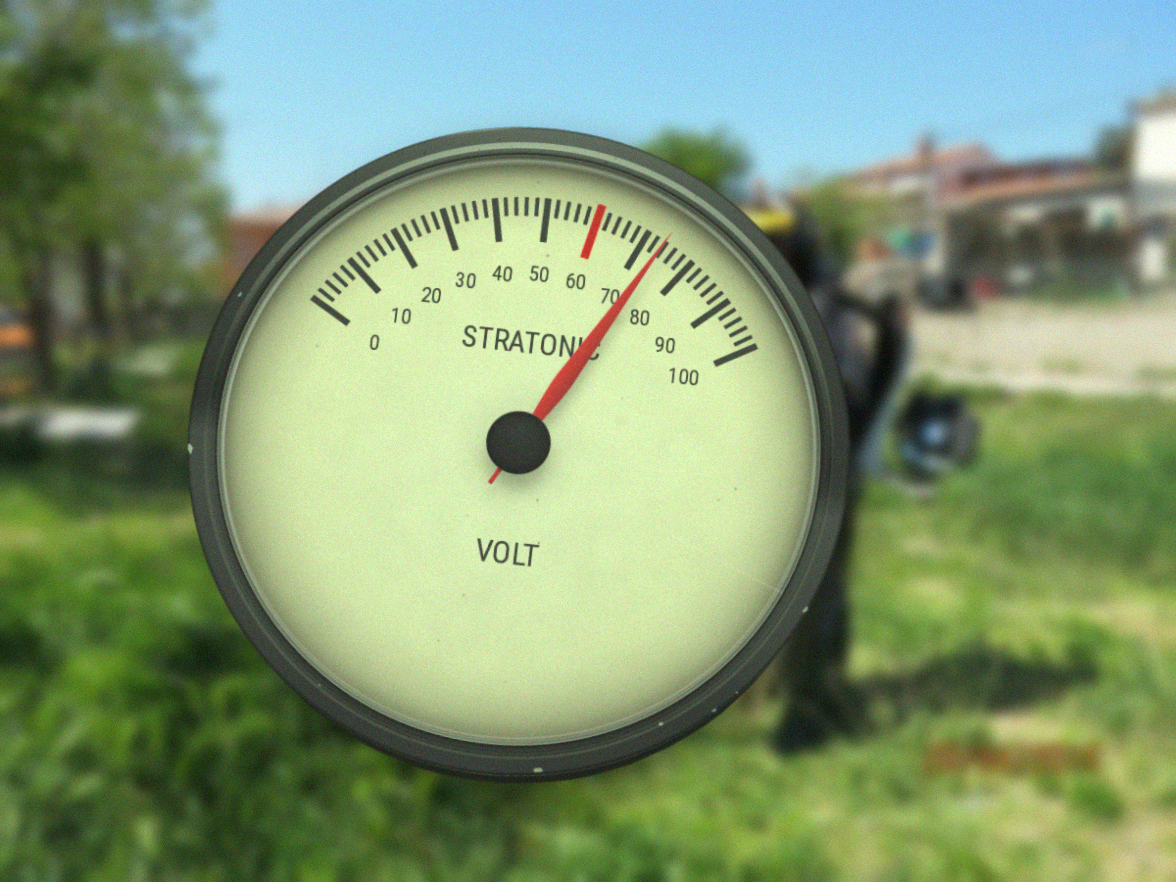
74 V
